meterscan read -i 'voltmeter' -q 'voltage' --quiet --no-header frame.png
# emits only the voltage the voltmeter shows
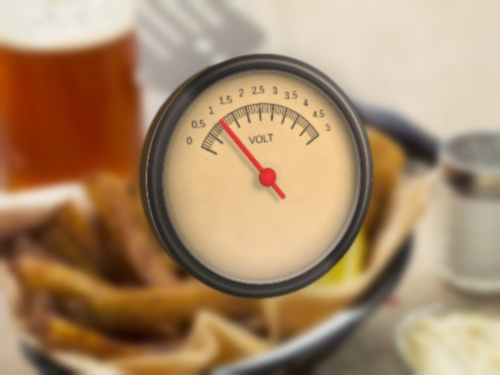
1 V
